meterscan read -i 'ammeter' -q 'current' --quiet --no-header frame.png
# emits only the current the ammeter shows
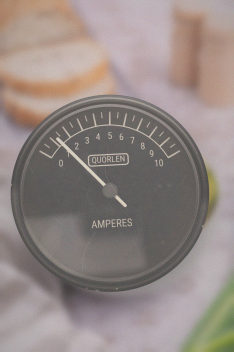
1.25 A
